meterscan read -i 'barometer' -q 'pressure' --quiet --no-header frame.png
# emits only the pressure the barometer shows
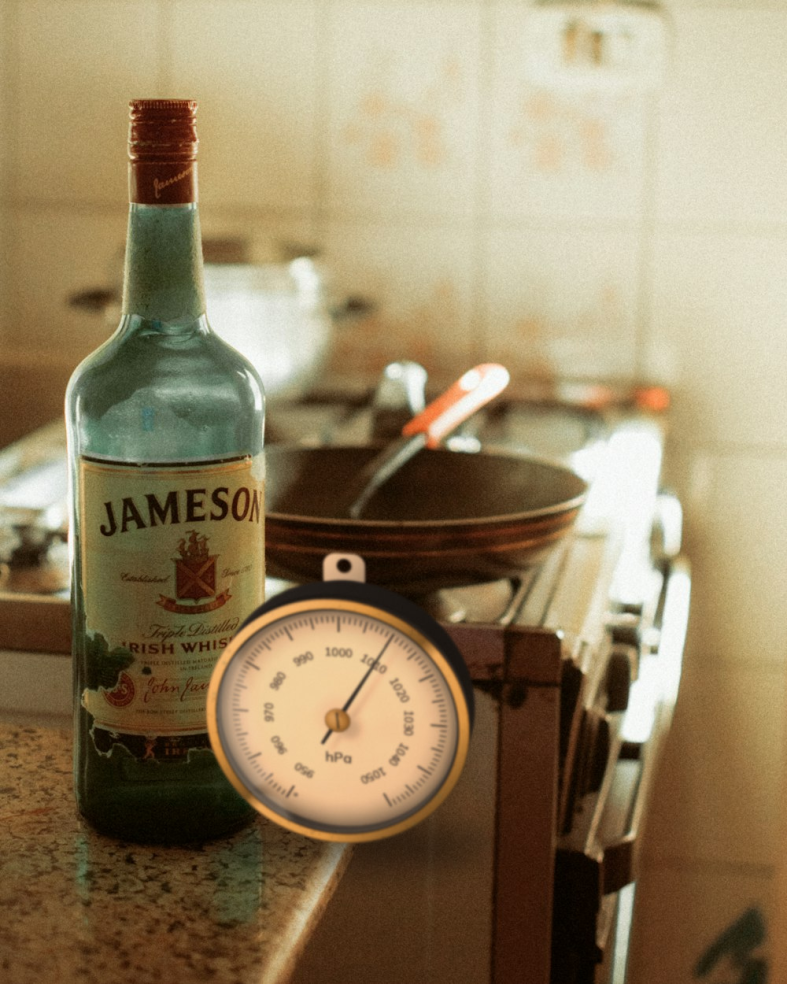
1010 hPa
